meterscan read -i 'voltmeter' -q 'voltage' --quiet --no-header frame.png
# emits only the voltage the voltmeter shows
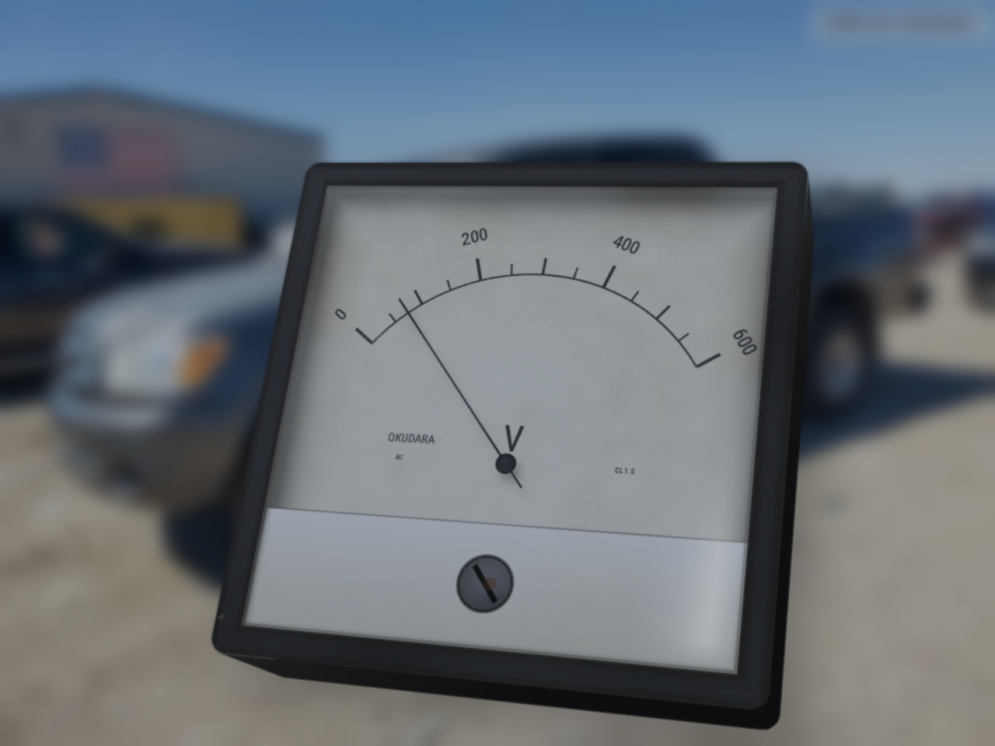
75 V
